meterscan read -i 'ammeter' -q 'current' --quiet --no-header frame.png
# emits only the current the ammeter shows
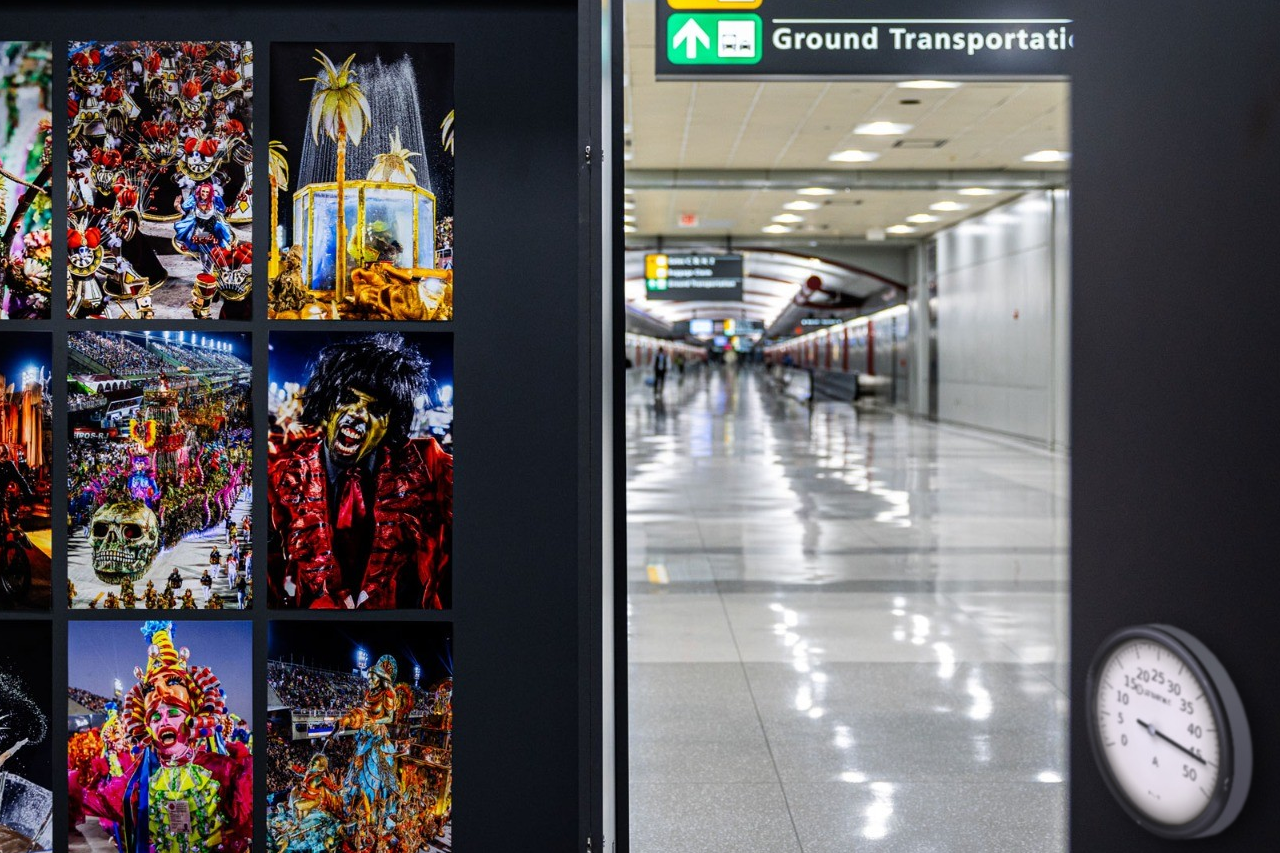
45 A
